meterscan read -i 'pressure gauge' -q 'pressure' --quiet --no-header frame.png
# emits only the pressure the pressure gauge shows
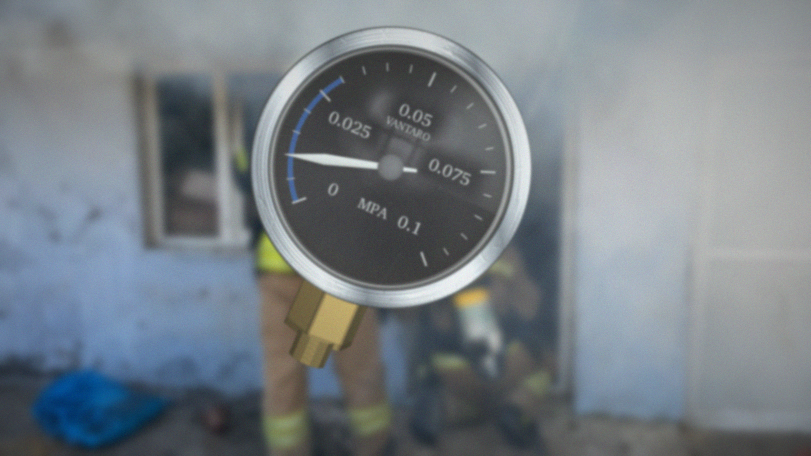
0.01 MPa
